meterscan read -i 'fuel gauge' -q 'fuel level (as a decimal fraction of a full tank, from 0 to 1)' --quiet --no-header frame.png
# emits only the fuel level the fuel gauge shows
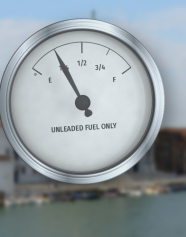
0.25
